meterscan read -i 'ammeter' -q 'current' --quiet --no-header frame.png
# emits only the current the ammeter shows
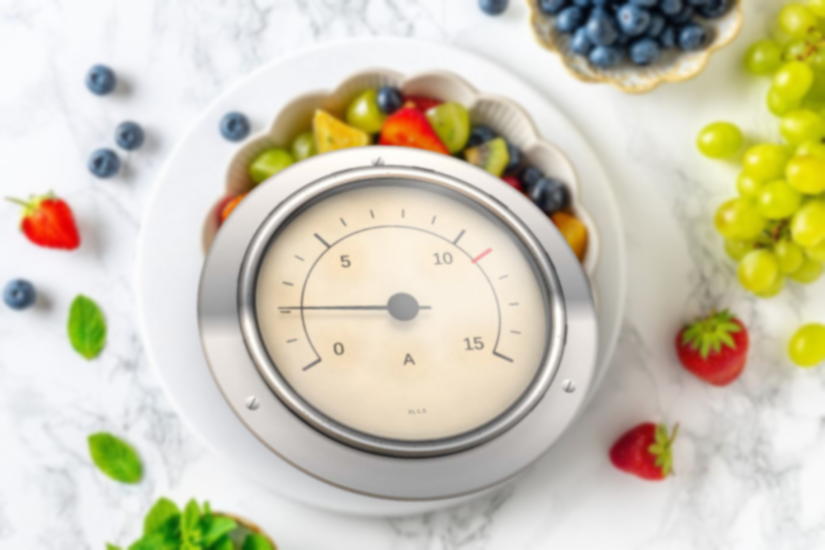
2 A
